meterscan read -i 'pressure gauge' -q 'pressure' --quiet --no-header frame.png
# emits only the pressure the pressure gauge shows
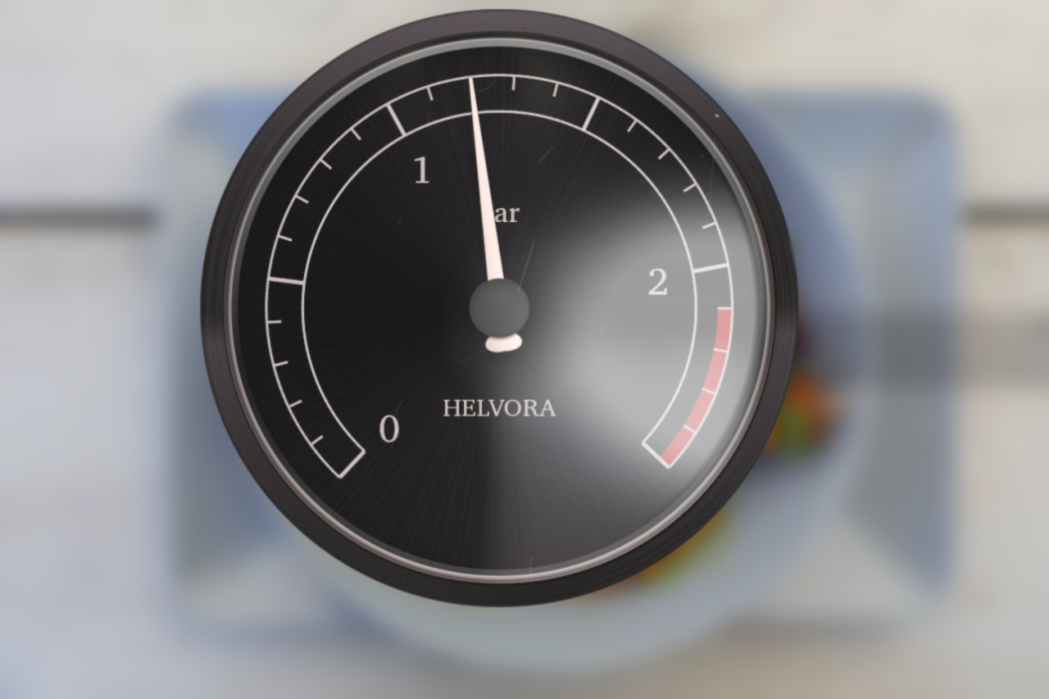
1.2 bar
